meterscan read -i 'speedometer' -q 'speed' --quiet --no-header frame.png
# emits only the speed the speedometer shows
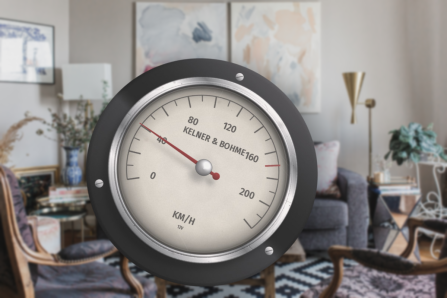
40 km/h
